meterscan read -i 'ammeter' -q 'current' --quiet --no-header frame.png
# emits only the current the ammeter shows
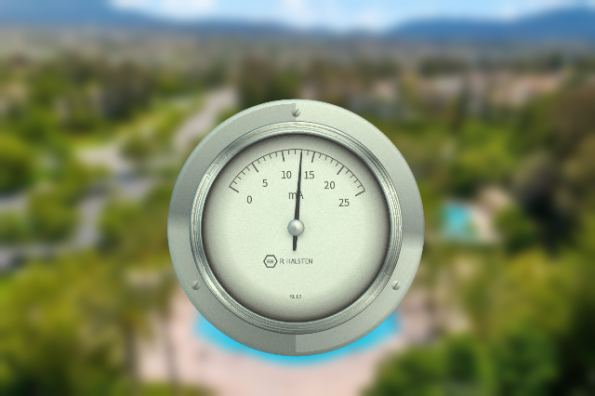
13 mA
